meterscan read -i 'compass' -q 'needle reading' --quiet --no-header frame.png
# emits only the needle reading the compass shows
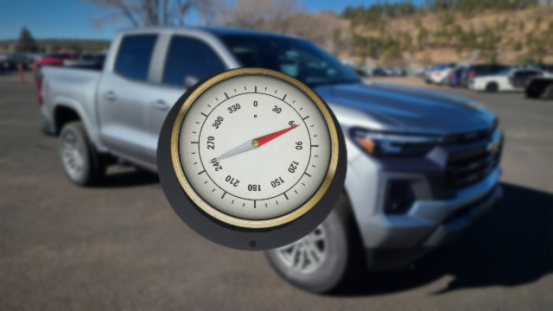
65 °
